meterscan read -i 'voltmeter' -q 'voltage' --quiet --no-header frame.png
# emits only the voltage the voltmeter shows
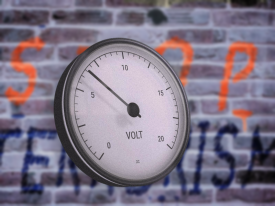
6.5 V
